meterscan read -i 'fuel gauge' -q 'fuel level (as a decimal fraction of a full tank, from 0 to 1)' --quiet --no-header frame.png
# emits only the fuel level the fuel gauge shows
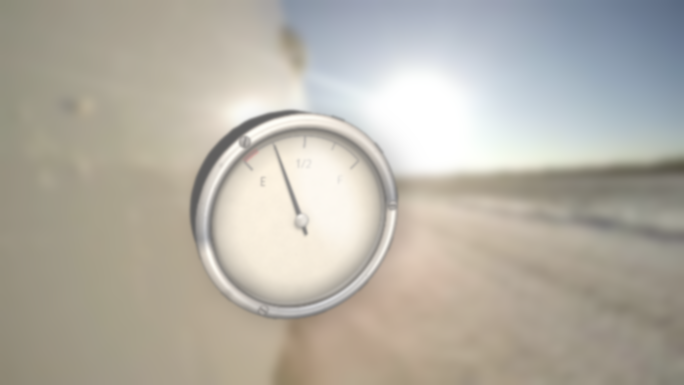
0.25
